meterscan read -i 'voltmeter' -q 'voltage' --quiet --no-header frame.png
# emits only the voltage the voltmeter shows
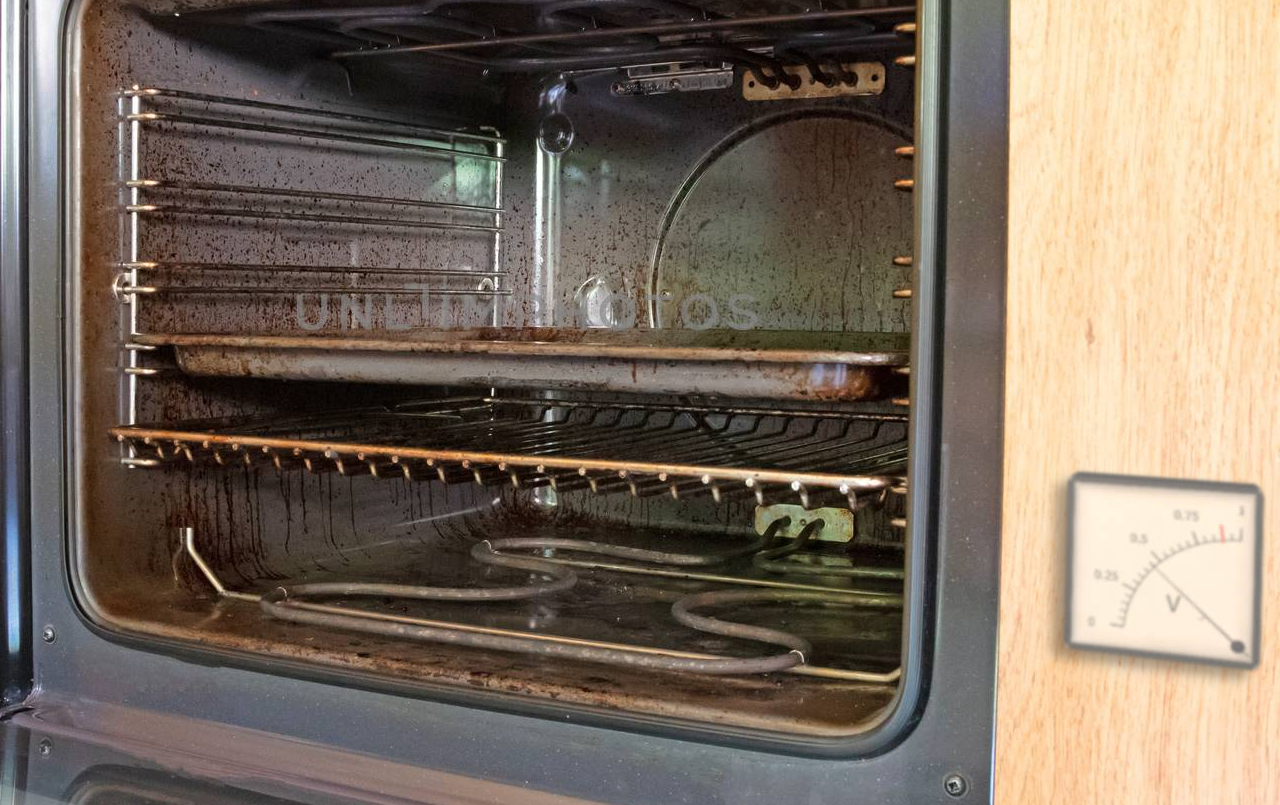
0.45 V
